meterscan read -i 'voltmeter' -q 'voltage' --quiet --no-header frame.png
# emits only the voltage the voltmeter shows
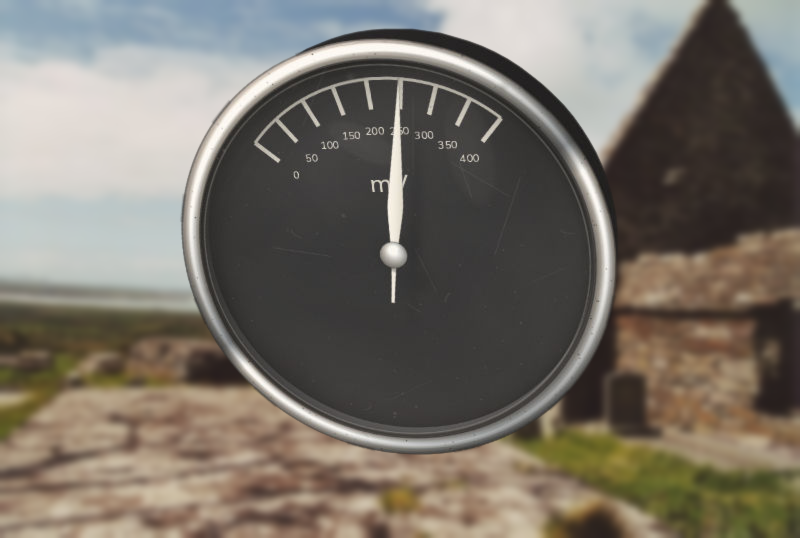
250 mV
